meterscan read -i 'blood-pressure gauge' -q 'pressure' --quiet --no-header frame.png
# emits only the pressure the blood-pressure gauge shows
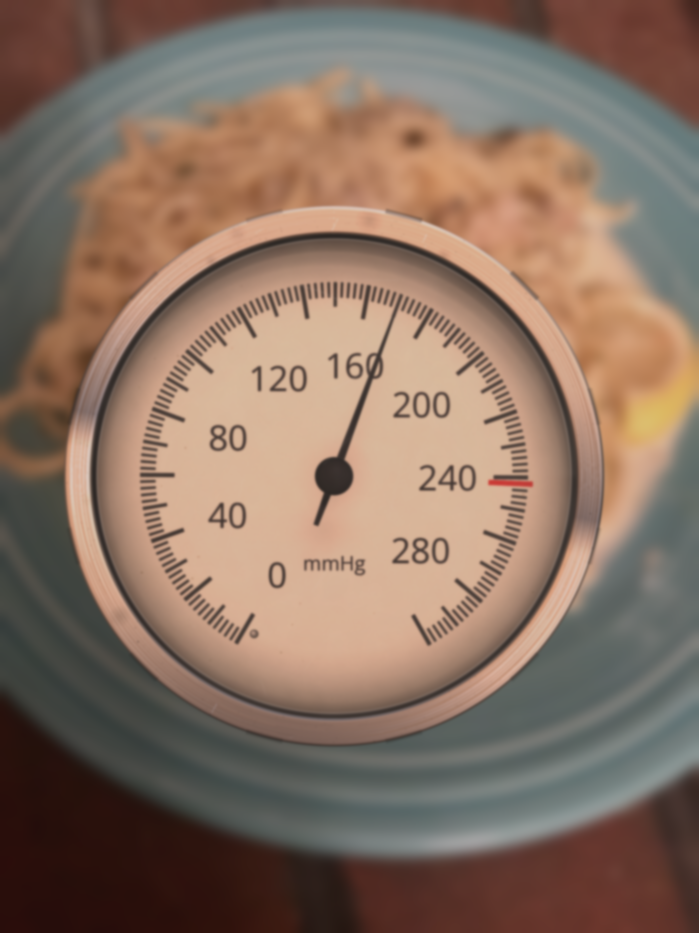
170 mmHg
